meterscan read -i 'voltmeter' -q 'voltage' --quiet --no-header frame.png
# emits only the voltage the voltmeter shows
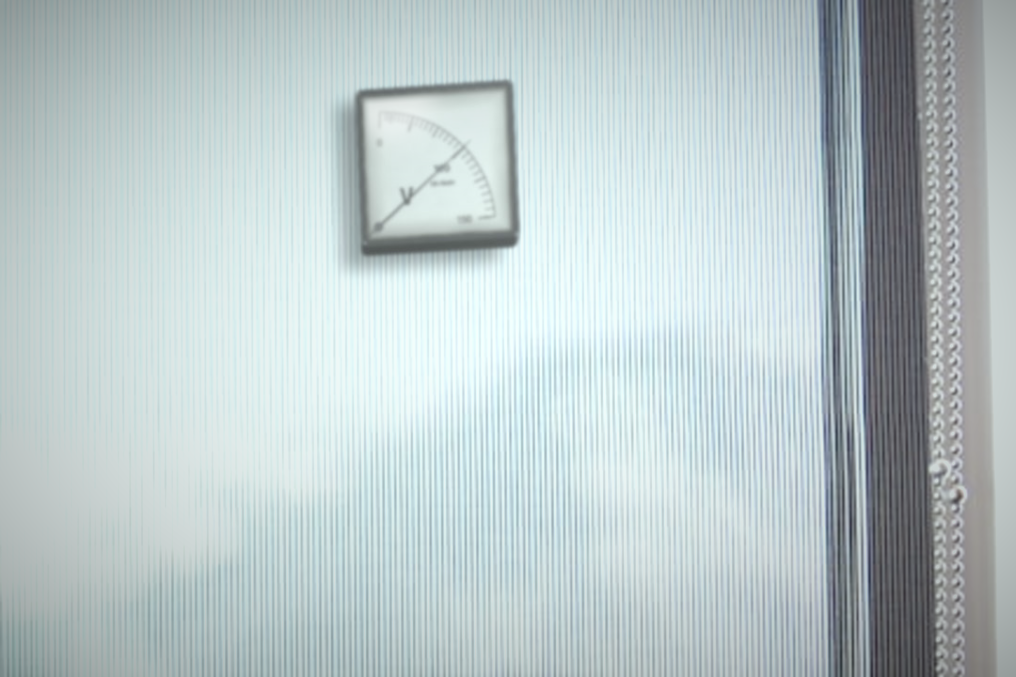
100 V
